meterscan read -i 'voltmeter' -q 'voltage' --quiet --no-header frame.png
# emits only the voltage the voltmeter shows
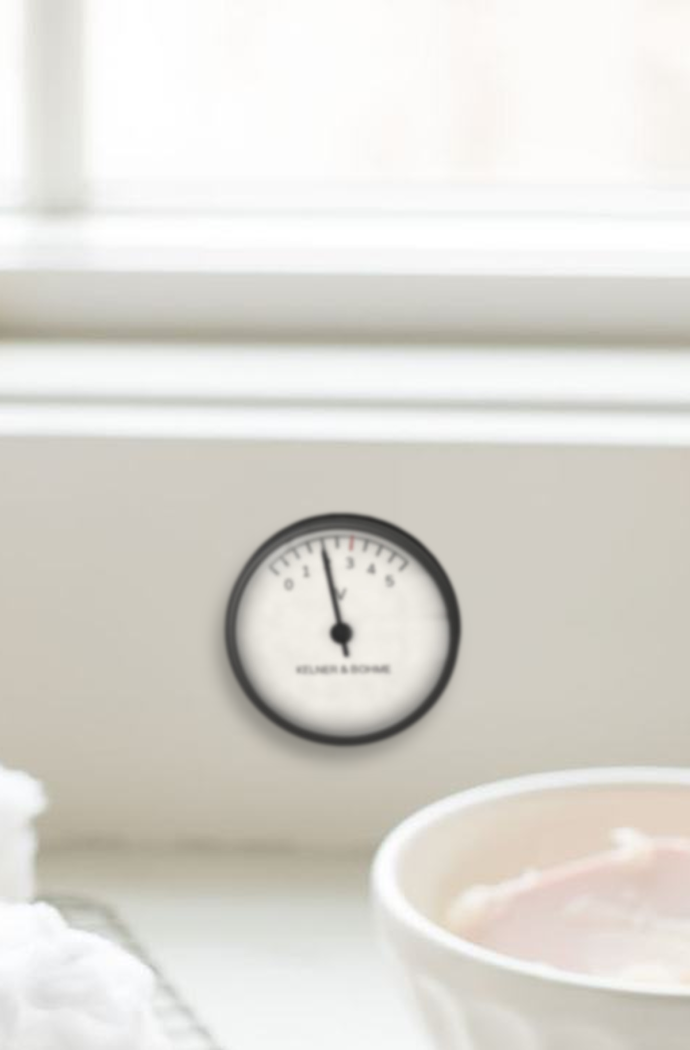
2 V
